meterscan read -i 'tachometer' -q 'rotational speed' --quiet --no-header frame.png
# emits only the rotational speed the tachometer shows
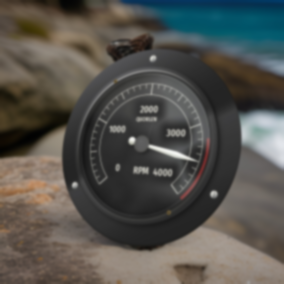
3500 rpm
